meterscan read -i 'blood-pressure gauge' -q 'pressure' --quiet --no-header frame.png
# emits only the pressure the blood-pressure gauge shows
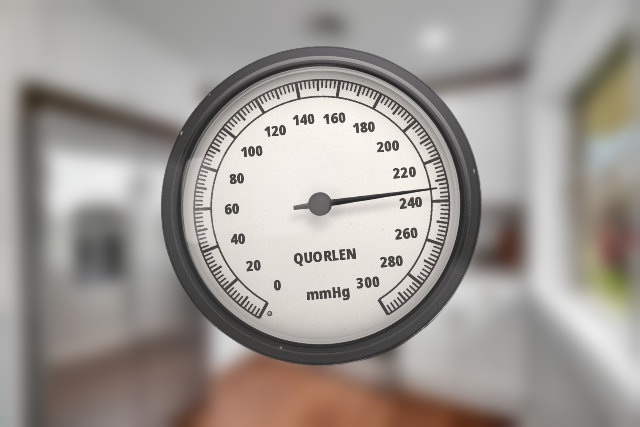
234 mmHg
